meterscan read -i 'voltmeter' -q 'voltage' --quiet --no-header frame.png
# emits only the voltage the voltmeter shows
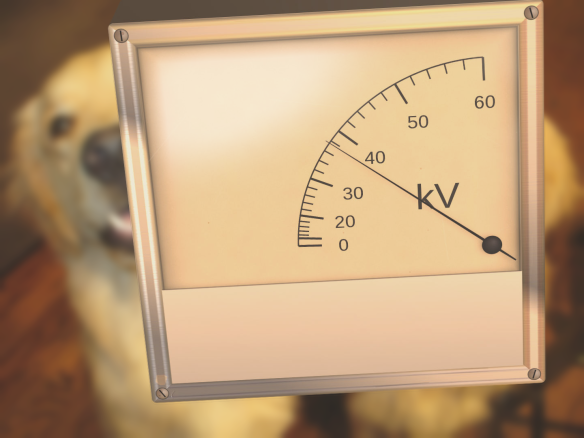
38 kV
